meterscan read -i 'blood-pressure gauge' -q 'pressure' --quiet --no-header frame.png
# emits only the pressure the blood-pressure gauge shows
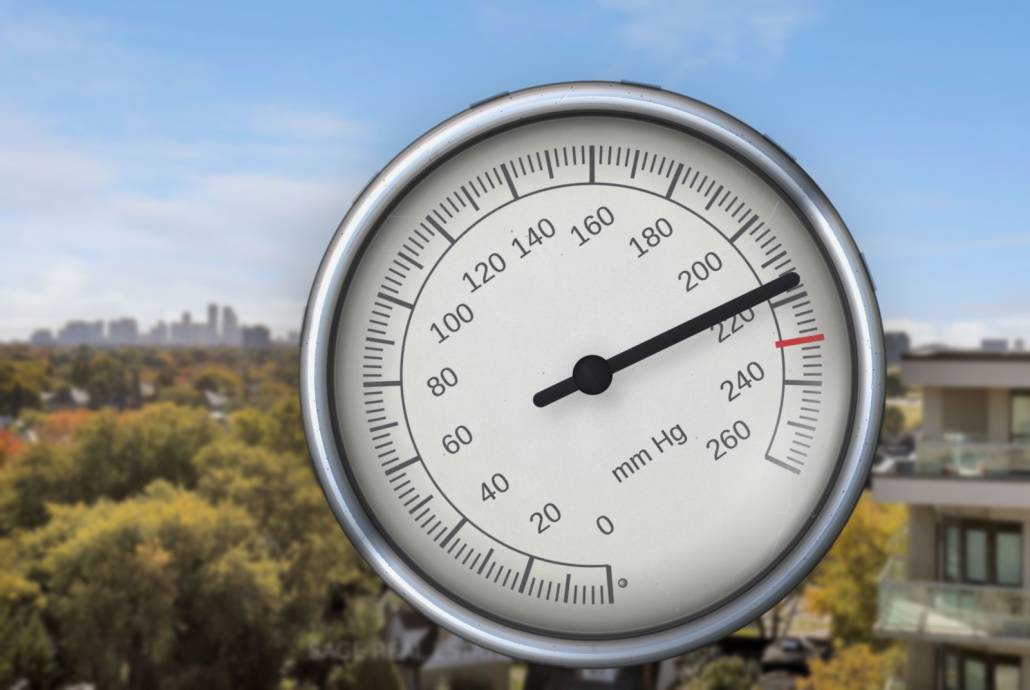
216 mmHg
